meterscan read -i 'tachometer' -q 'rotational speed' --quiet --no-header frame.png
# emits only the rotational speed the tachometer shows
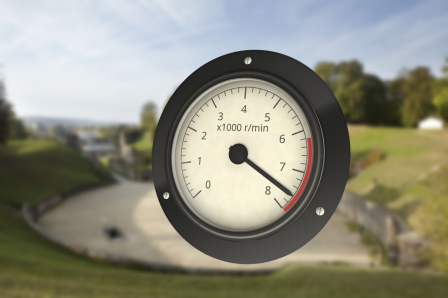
7600 rpm
